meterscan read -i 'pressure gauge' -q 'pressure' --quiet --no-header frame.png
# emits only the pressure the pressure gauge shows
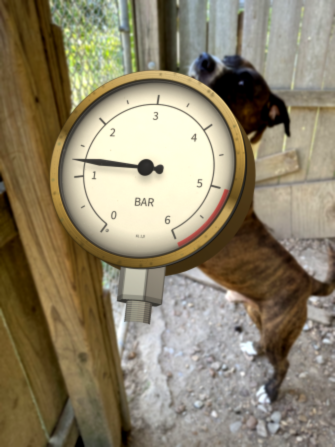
1.25 bar
